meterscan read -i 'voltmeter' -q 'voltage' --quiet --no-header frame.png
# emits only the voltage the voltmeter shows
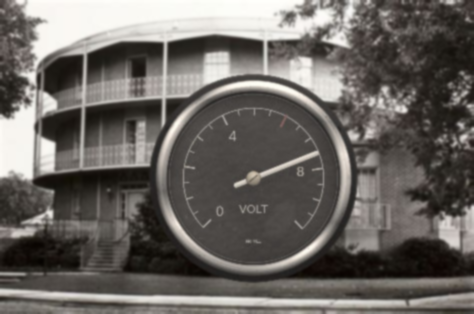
7.5 V
